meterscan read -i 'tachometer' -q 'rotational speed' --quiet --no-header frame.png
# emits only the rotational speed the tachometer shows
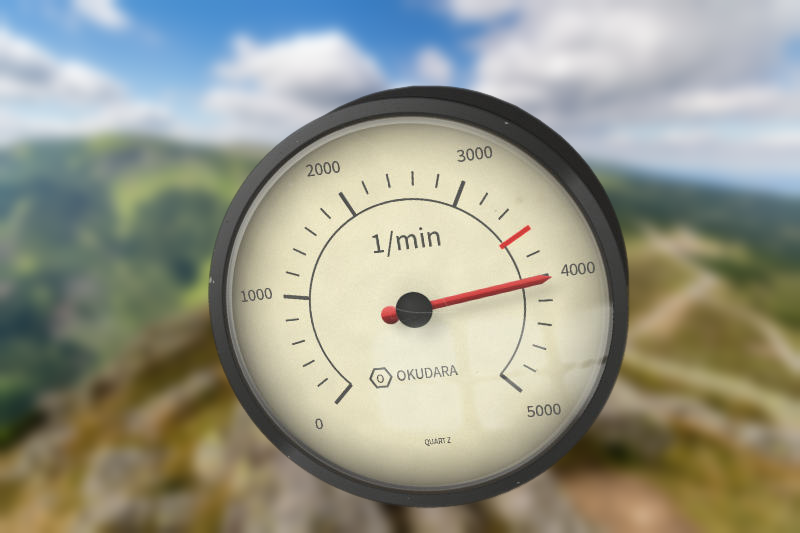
4000 rpm
